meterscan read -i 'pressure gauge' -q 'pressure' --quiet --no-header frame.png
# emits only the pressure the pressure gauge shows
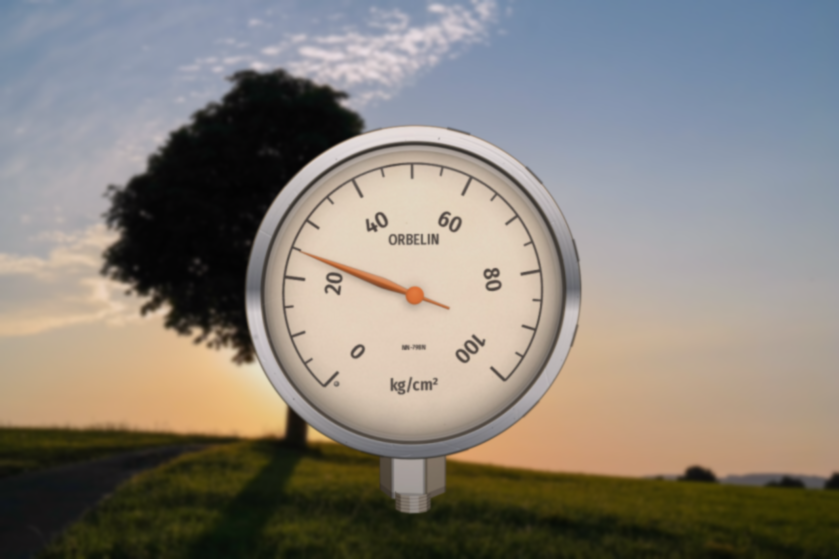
25 kg/cm²
